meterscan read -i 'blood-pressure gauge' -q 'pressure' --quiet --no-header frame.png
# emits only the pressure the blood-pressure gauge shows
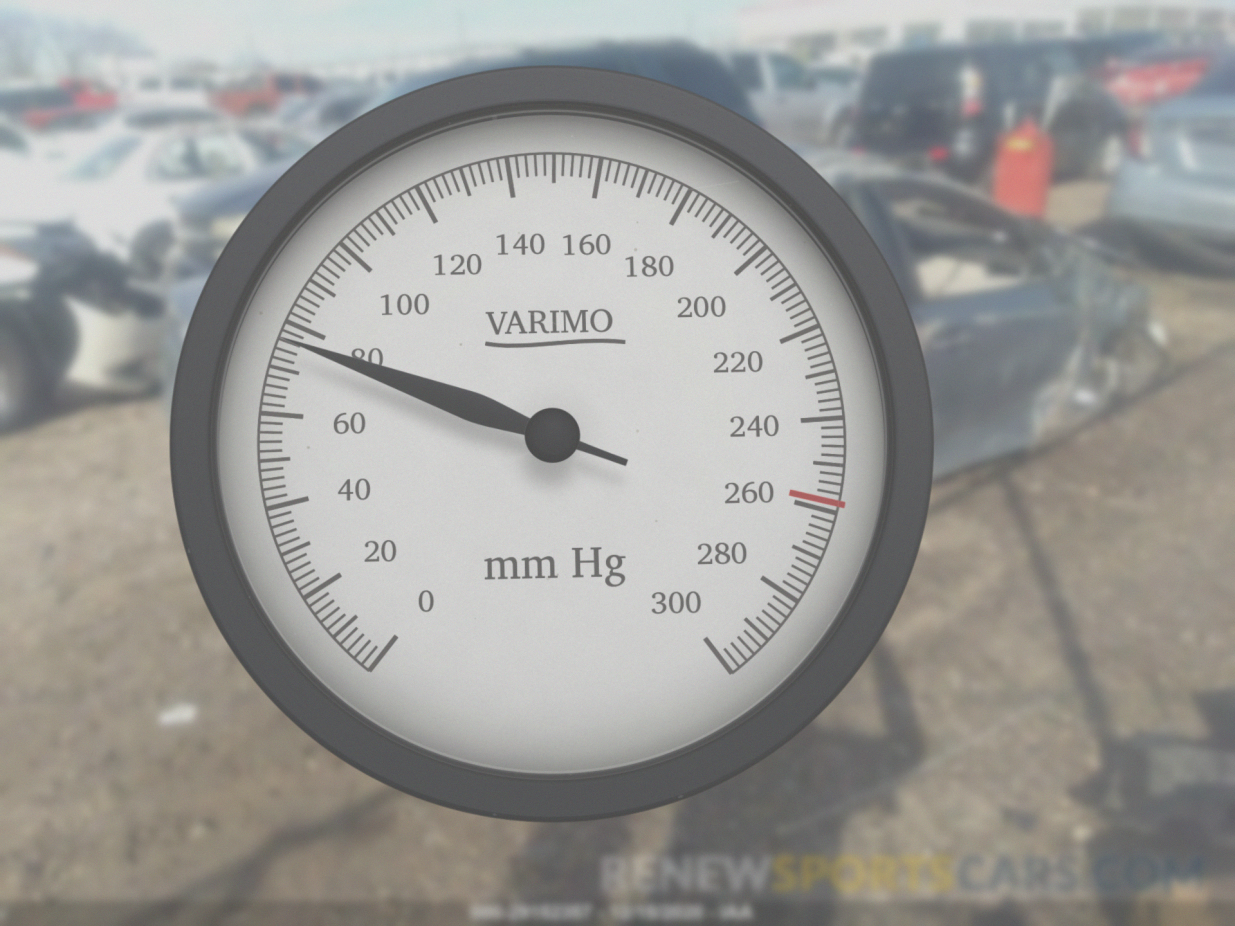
76 mmHg
